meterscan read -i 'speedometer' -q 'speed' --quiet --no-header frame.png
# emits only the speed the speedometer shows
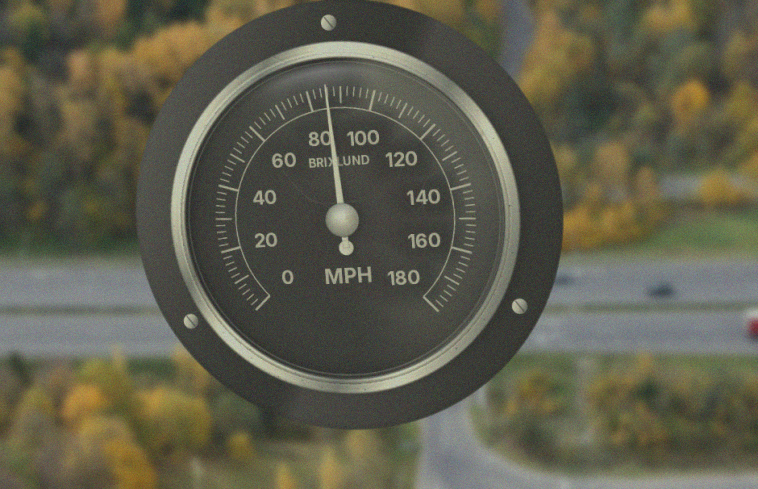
86 mph
